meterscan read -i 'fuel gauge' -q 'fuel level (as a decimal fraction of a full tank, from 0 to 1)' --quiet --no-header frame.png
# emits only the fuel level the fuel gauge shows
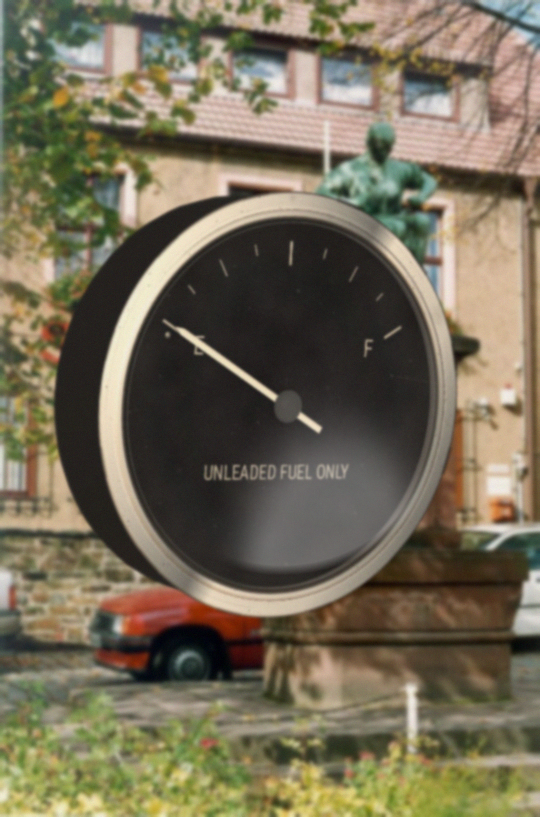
0
